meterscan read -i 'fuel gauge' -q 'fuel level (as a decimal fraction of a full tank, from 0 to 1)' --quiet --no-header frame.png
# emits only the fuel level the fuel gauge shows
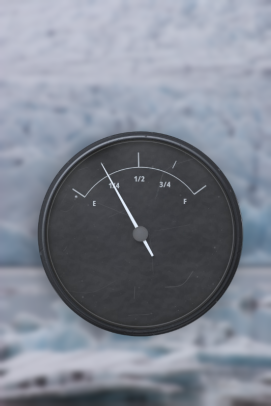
0.25
